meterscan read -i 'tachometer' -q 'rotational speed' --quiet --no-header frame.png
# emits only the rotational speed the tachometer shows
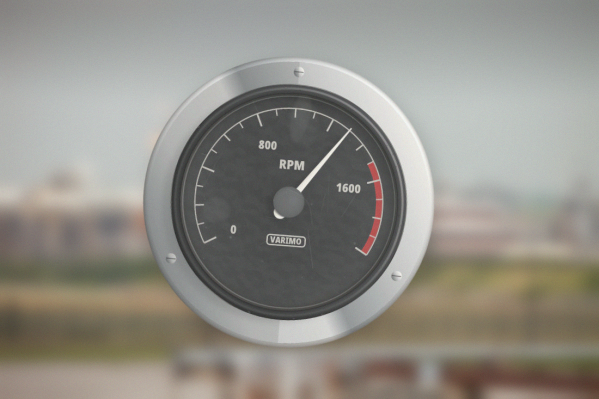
1300 rpm
